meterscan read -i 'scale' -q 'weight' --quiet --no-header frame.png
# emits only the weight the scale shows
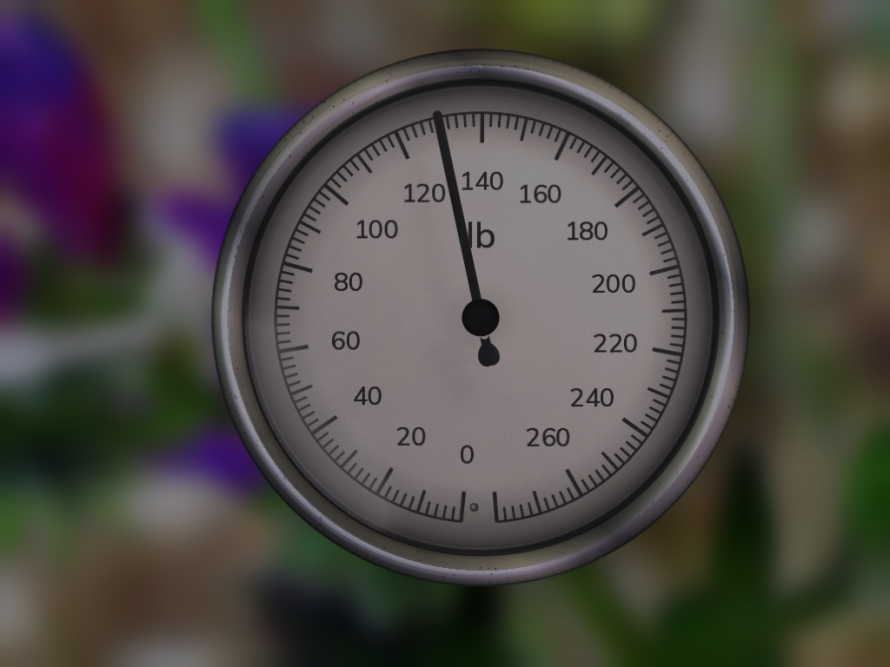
130 lb
